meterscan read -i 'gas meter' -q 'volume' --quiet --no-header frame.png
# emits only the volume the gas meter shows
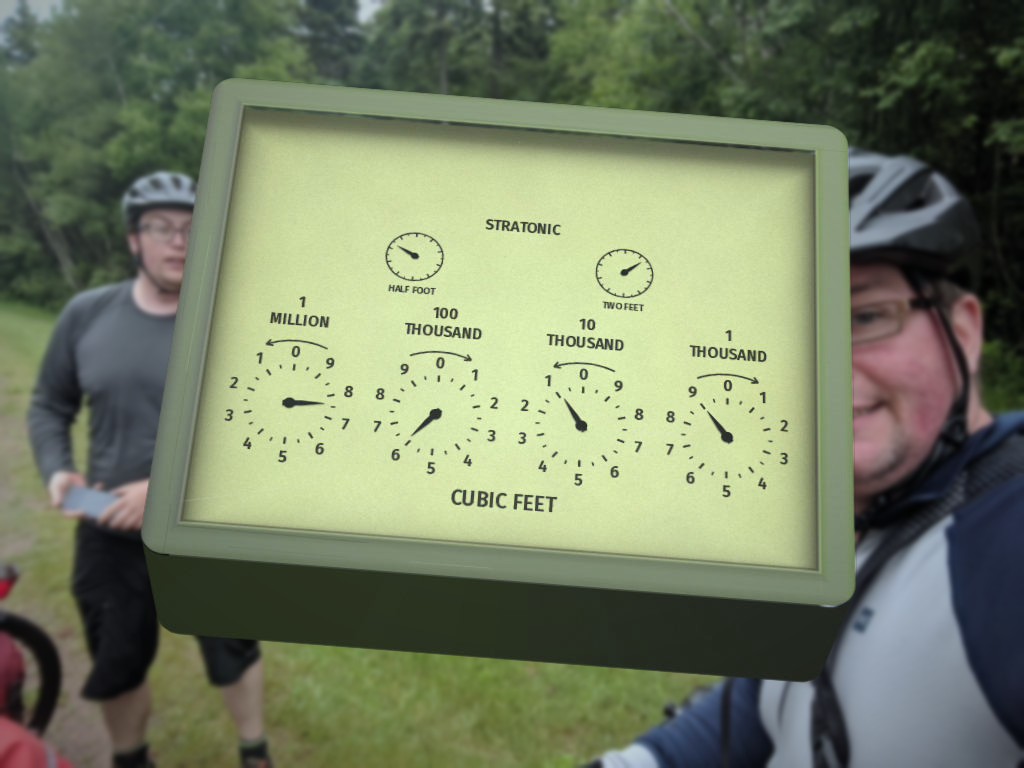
760900 ft³
